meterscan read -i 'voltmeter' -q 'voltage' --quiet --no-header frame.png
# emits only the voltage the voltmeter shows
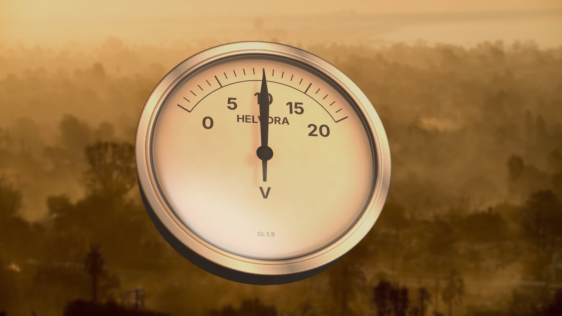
10 V
